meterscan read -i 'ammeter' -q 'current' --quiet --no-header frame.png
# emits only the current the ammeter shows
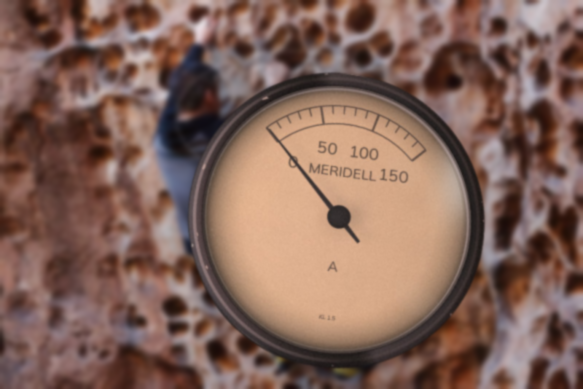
0 A
